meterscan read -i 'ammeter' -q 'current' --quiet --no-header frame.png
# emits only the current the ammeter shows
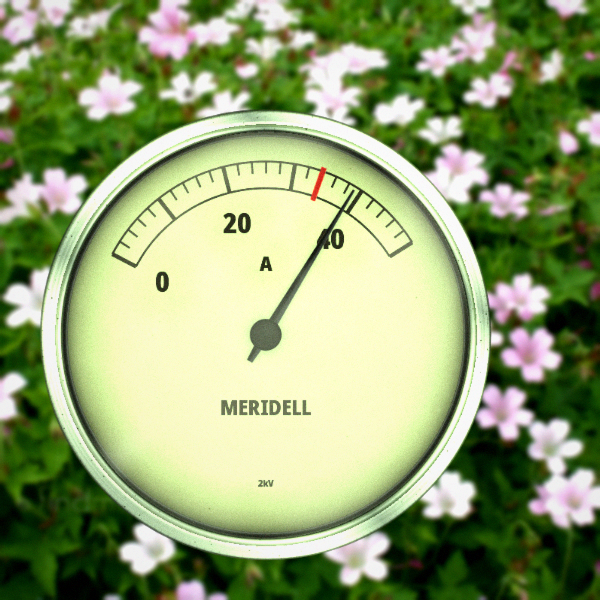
39 A
